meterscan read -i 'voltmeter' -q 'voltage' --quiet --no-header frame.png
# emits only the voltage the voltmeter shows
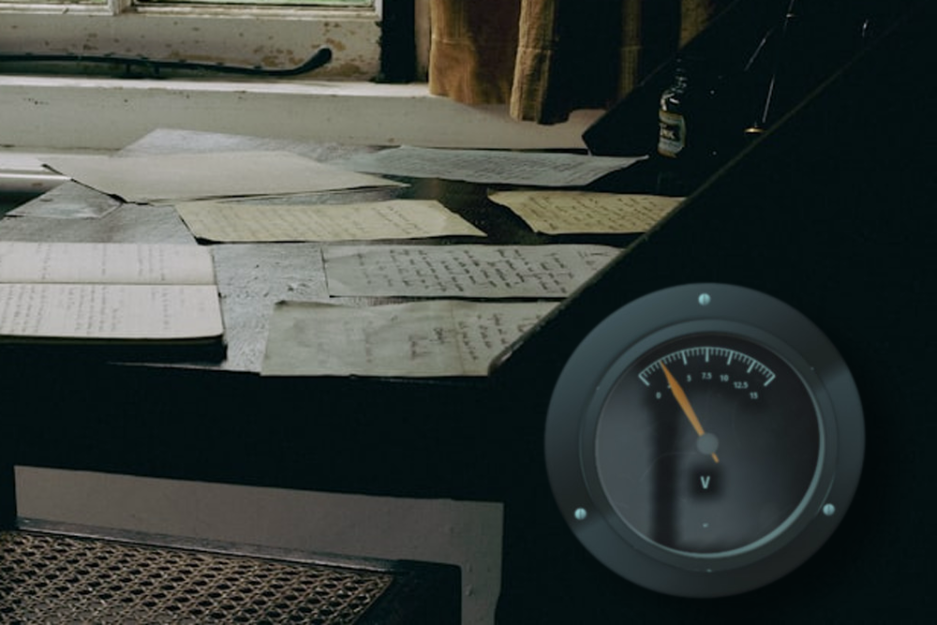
2.5 V
